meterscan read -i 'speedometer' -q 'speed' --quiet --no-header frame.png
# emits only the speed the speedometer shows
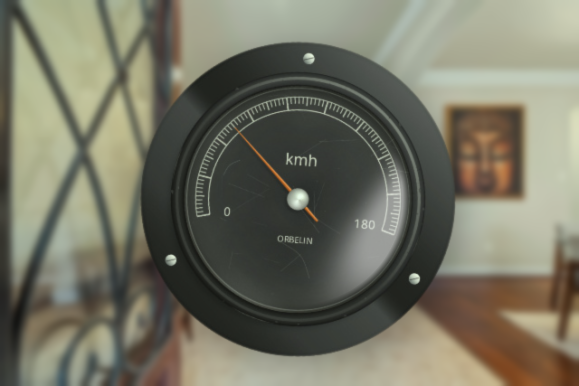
50 km/h
